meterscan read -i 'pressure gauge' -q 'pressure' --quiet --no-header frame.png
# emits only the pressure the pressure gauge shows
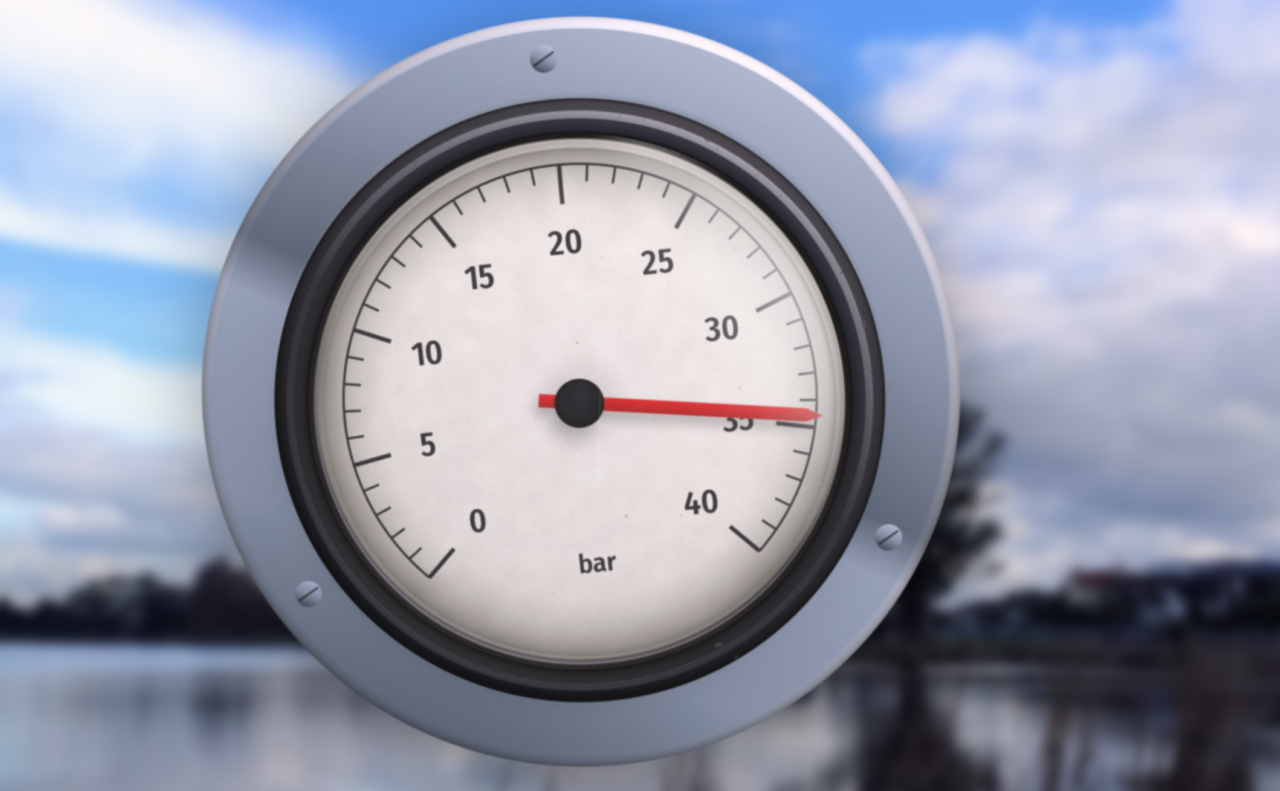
34.5 bar
